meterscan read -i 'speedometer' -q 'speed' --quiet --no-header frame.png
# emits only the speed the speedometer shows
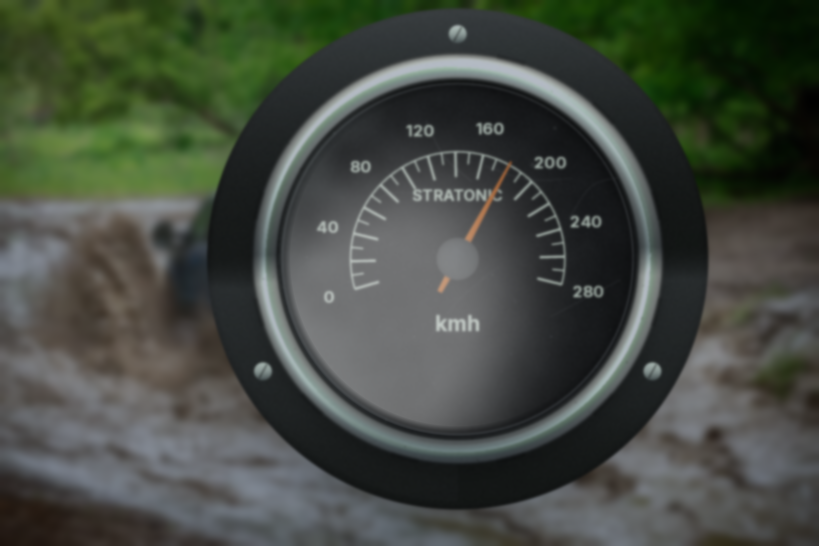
180 km/h
